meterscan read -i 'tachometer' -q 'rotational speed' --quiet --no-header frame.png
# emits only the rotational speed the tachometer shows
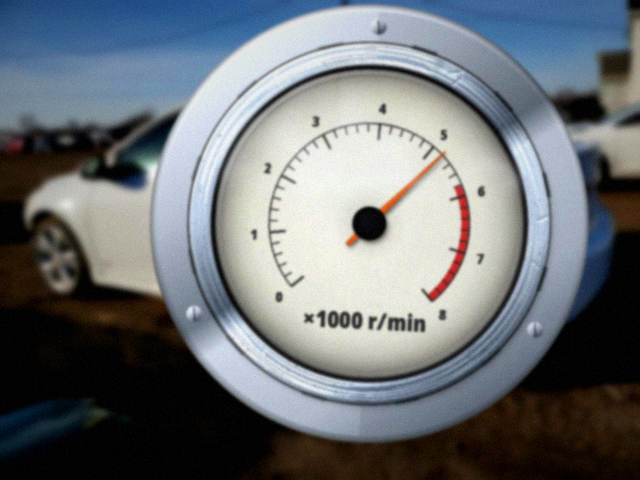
5200 rpm
